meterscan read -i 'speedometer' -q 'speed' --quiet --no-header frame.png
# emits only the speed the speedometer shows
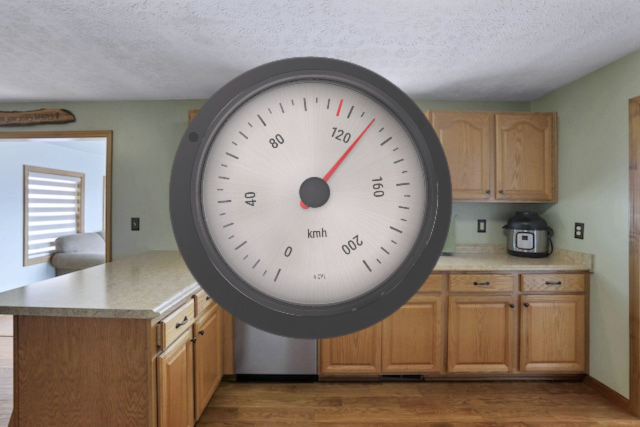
130 km/h
